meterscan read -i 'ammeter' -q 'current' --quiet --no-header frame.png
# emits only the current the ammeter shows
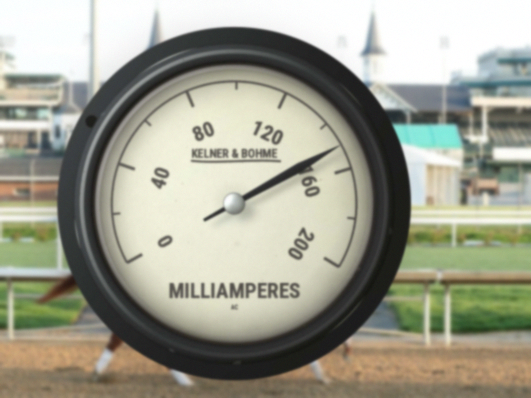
150 mA
